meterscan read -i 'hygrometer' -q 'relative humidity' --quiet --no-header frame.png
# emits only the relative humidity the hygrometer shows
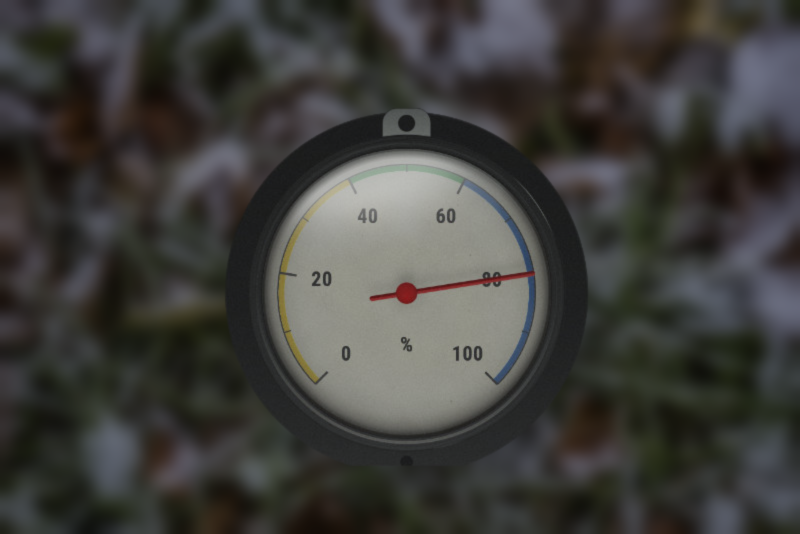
80 %
